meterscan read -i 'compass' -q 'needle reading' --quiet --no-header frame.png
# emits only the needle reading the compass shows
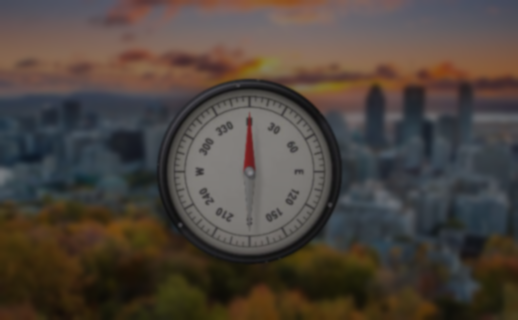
0 °
